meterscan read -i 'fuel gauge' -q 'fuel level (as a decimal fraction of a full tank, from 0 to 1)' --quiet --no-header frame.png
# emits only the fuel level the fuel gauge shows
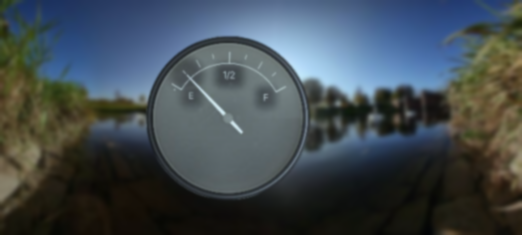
0.125
